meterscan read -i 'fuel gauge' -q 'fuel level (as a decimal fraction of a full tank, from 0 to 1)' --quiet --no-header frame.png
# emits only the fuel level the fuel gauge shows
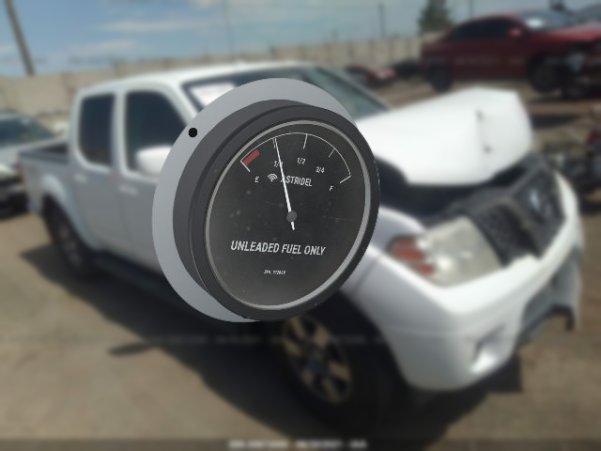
0.25
